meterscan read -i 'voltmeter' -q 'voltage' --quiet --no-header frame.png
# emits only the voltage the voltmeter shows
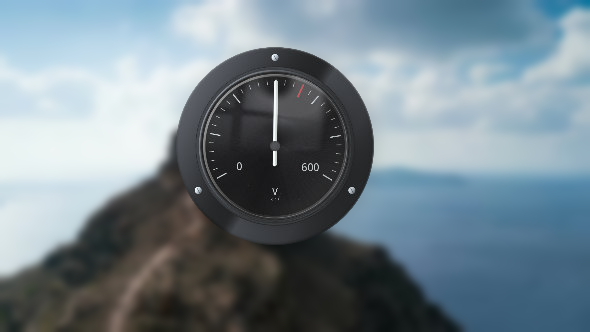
300 V
